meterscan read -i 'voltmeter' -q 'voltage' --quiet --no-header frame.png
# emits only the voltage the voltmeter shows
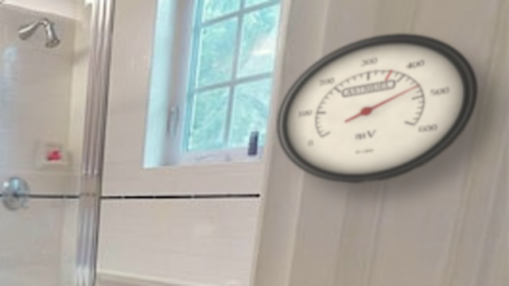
460 mV
